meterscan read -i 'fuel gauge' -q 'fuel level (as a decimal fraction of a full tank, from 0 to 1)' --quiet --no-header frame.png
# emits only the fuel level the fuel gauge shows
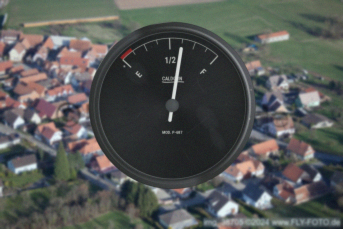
0.625
